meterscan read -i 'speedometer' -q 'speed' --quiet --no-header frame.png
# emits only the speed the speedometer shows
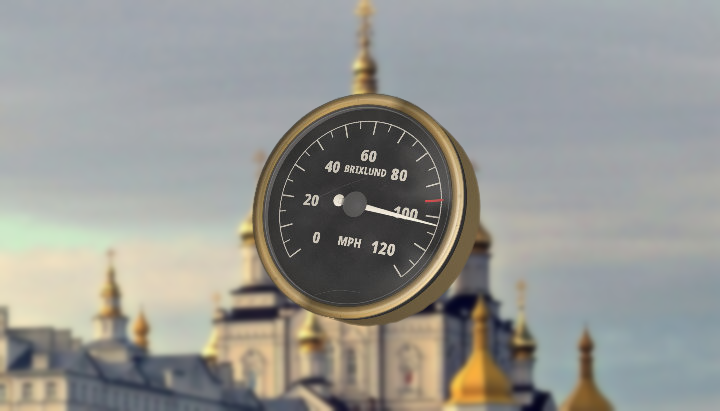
102.5 mph
